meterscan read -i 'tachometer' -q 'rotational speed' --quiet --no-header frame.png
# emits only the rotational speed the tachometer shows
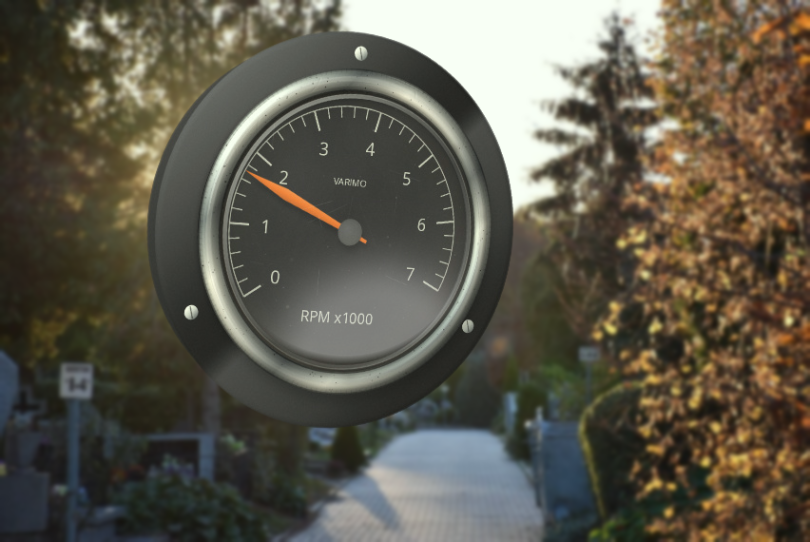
1700 rpm
